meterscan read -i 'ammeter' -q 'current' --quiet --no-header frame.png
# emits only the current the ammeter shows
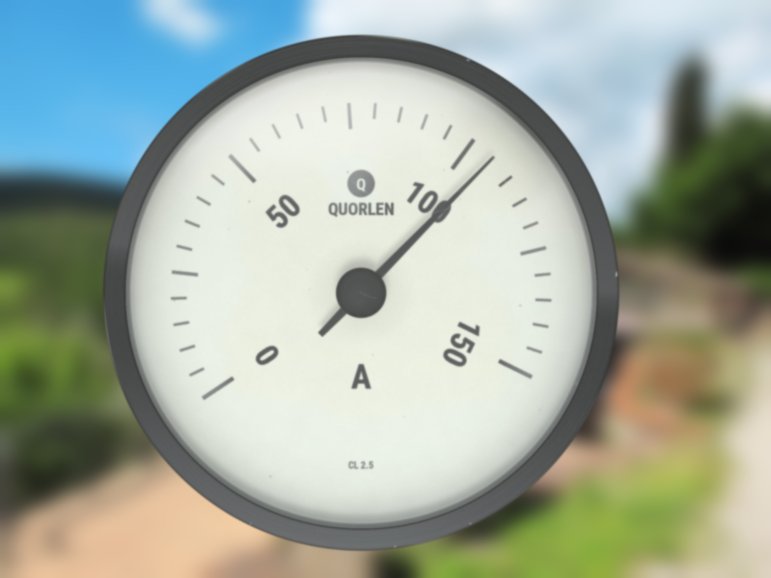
105 A
